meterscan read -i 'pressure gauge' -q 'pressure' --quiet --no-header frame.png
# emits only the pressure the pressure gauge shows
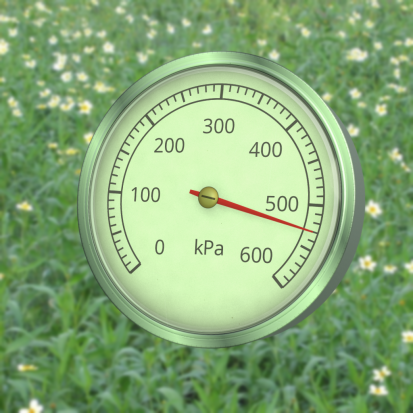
530 kPa
